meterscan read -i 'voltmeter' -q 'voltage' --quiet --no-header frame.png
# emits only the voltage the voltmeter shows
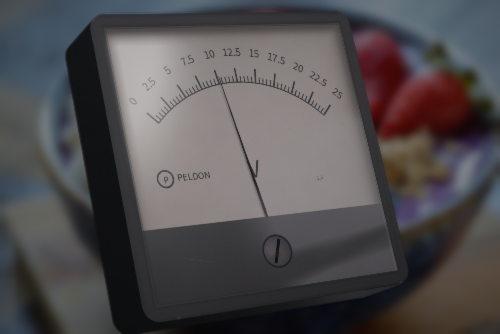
10 V
